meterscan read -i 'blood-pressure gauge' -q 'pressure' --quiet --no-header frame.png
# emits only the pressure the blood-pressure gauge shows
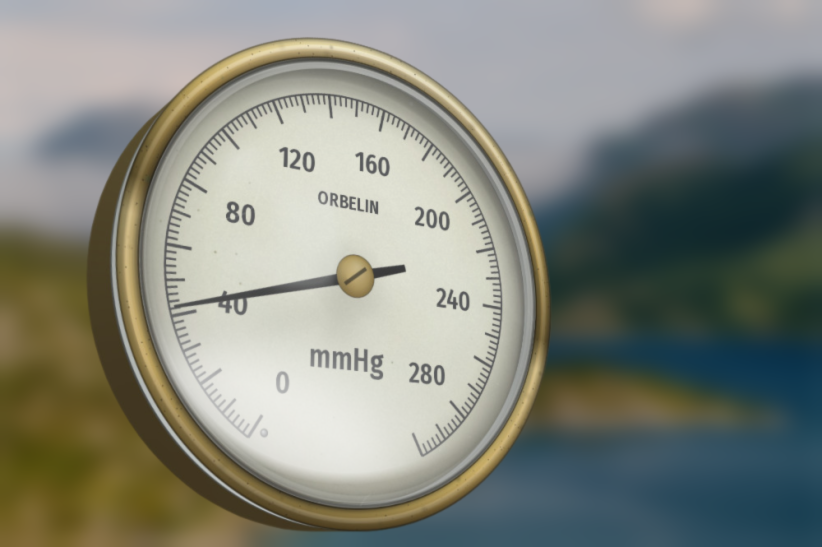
42 mmHg
